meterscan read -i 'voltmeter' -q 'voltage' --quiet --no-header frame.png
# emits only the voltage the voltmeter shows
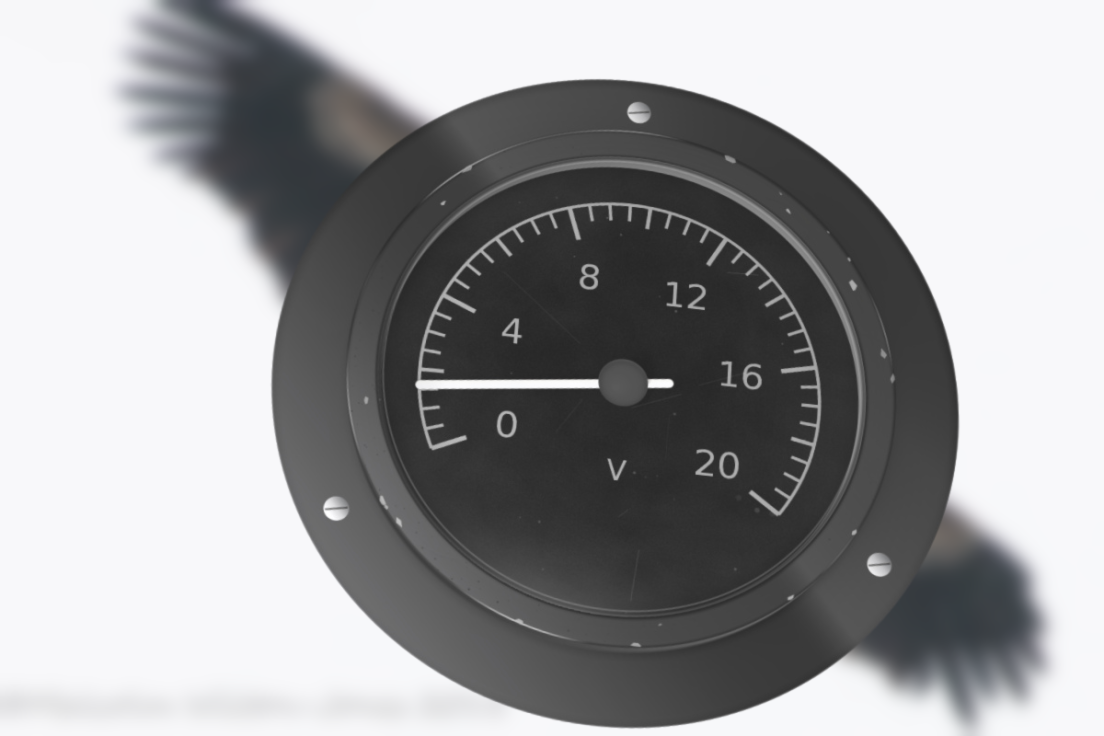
1.5 V
